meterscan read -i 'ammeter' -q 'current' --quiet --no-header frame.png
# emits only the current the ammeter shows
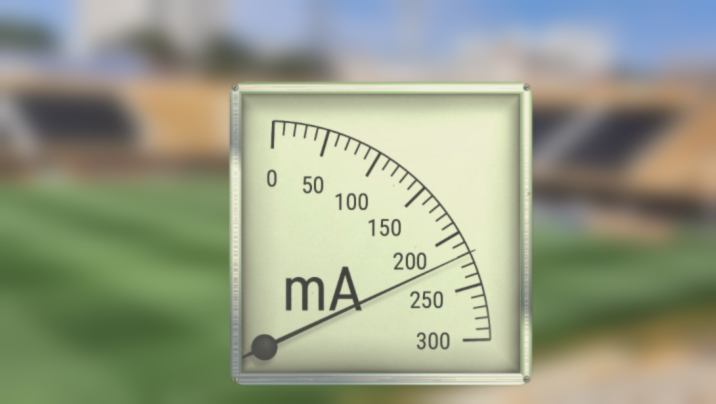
220 mA
